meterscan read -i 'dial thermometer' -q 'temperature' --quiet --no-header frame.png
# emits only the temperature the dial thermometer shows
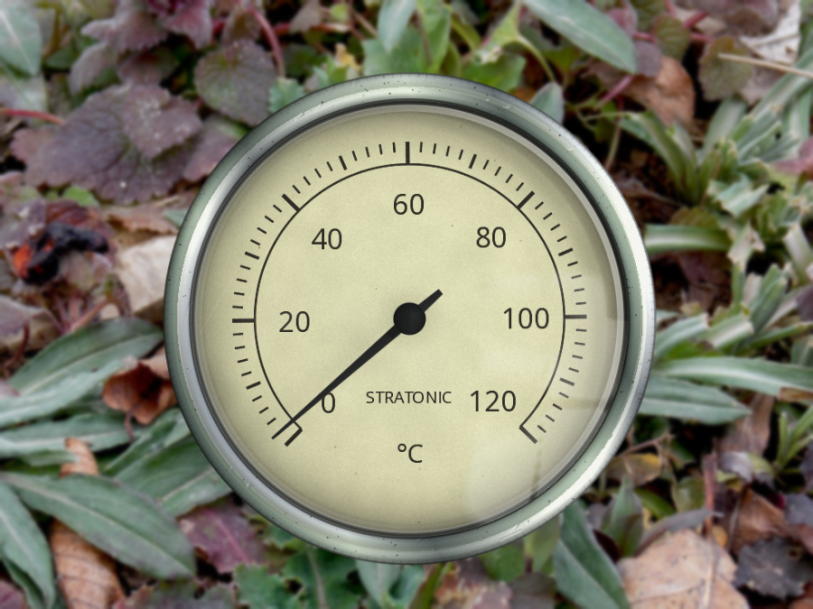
2 °C
